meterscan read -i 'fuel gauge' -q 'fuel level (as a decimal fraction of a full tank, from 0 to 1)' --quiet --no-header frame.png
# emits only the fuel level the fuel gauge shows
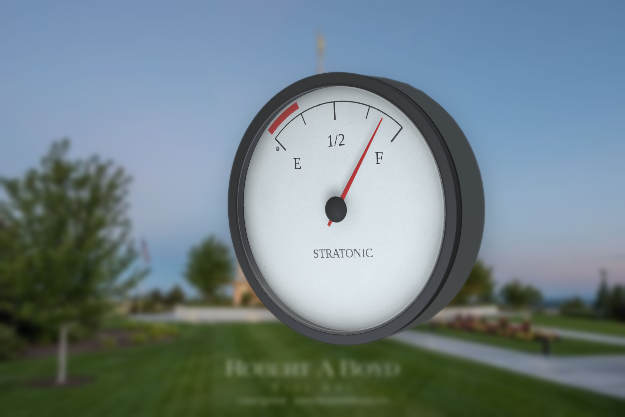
0.875
